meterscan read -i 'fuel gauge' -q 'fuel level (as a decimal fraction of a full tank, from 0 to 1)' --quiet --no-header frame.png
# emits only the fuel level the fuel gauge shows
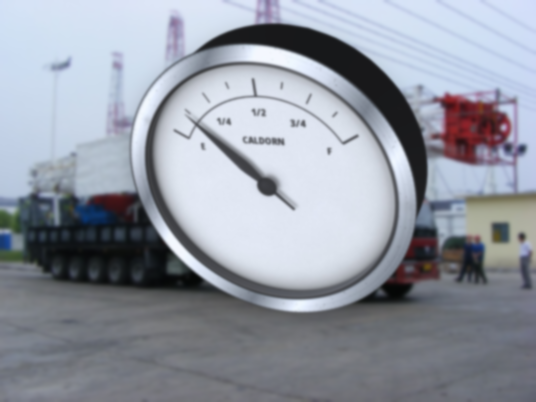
0.125
